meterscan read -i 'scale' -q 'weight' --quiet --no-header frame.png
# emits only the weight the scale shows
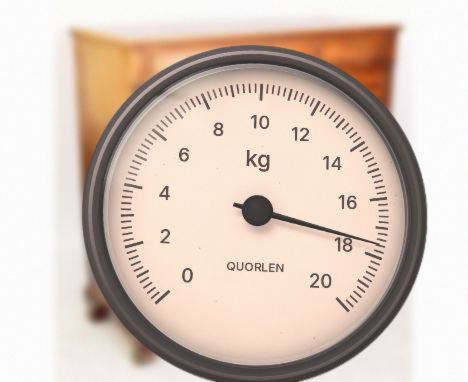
17.6 kg
